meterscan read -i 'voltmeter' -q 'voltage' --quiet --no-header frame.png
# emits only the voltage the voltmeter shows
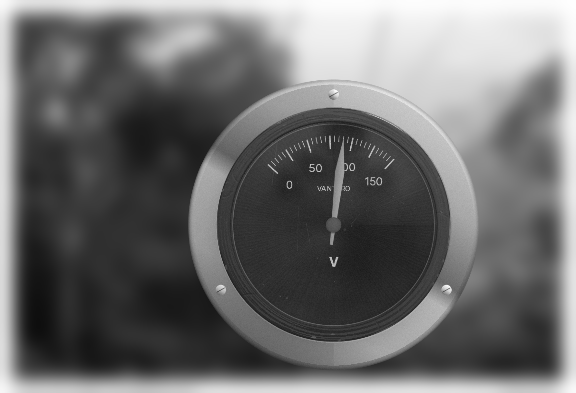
90 V
